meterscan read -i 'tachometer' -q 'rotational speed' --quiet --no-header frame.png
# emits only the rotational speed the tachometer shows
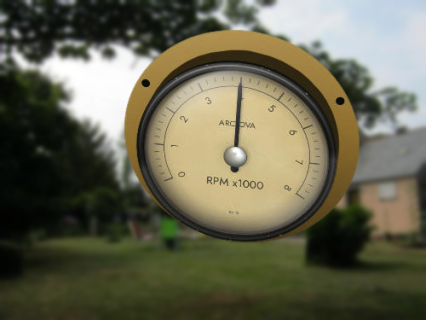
4000 rpm
